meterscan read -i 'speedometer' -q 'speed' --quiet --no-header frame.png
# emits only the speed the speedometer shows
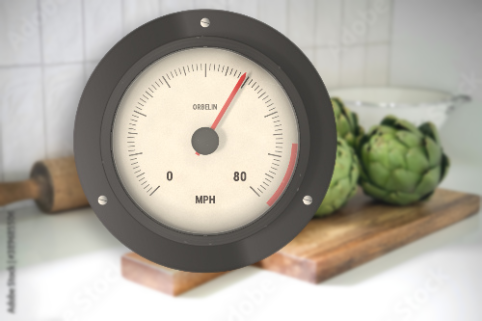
49 mph
